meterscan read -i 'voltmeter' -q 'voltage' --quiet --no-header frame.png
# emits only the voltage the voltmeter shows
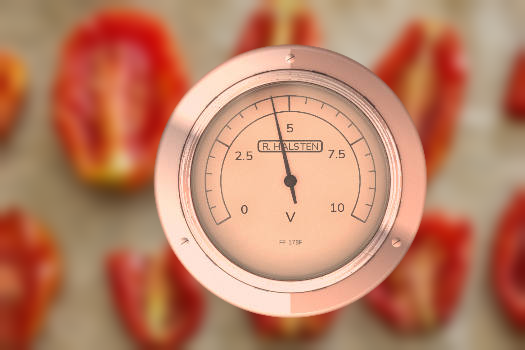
4.5 V
